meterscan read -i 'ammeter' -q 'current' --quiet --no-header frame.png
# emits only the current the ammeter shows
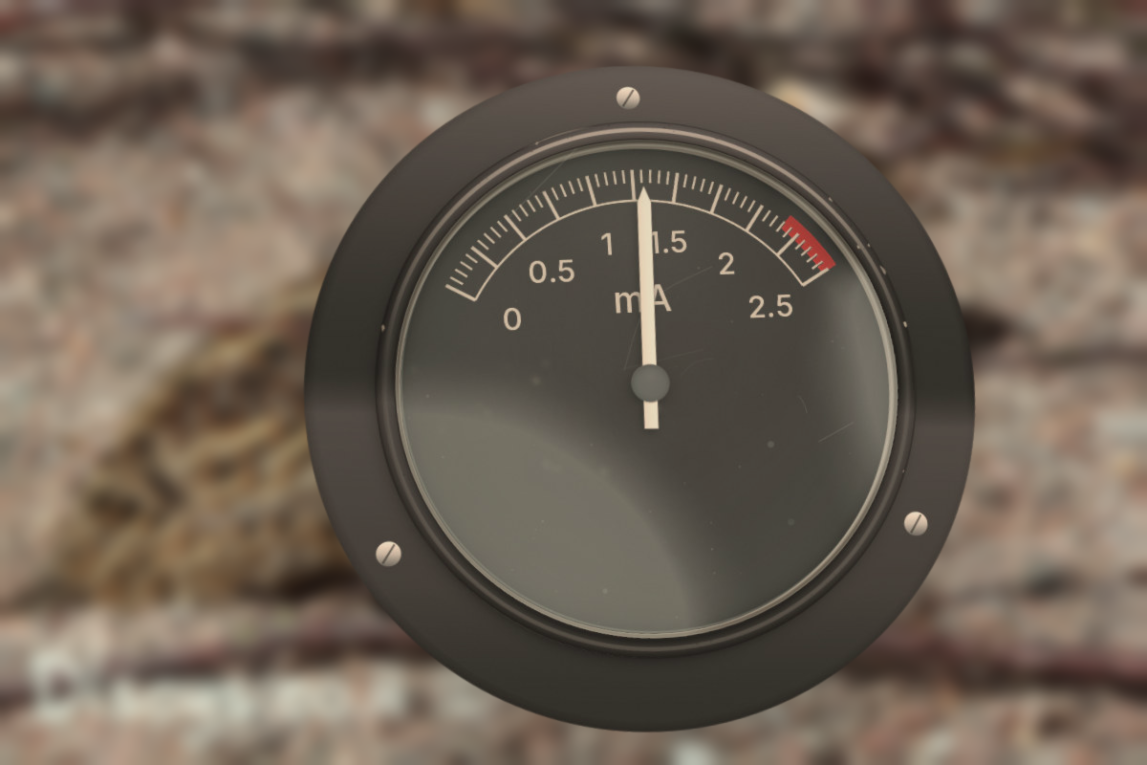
1.3 mA
